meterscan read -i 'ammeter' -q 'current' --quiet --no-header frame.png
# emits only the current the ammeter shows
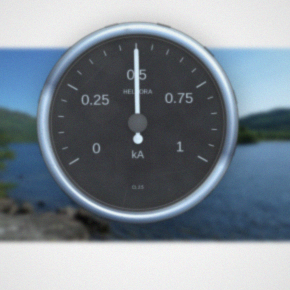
0.5 kA
